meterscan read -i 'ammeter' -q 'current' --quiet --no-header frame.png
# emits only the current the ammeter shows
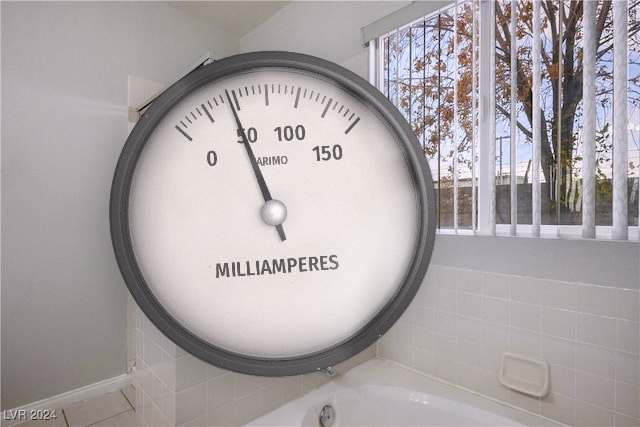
45 mA
